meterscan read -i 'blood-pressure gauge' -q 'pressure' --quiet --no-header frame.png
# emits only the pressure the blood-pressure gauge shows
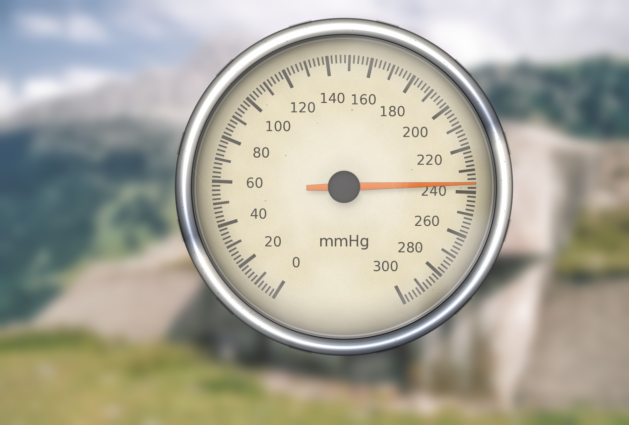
236 mmHg
